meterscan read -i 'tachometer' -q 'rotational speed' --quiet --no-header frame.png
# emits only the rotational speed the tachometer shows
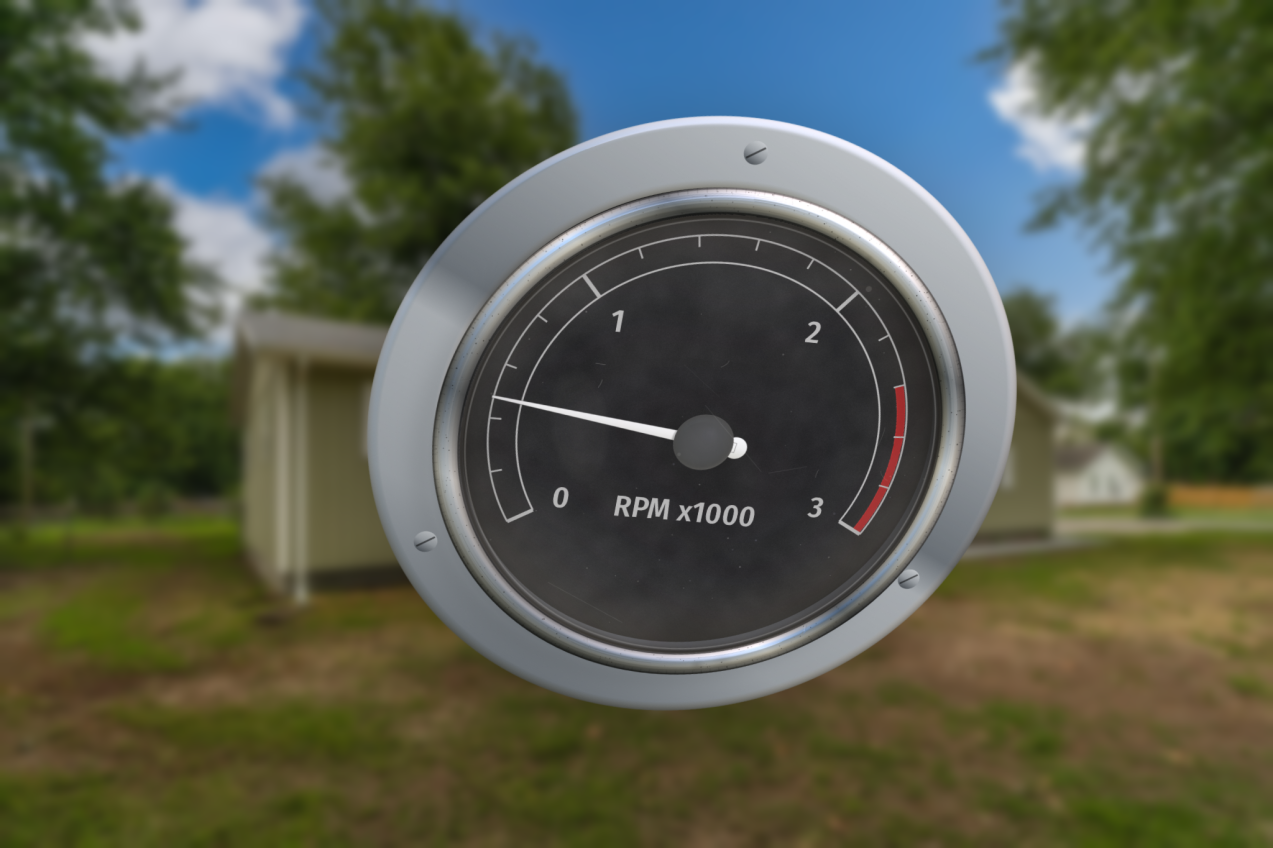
500 rpm
